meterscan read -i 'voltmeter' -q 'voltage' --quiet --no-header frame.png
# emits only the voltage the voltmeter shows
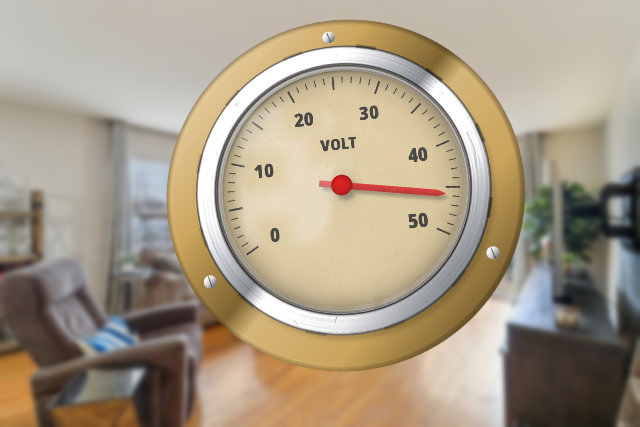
46 V
